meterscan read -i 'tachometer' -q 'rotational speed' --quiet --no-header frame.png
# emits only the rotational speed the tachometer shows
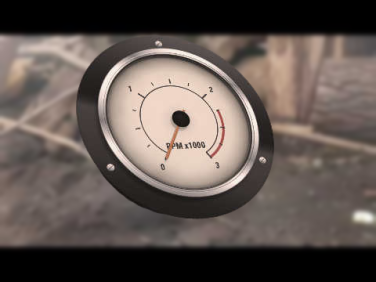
0 rpm
